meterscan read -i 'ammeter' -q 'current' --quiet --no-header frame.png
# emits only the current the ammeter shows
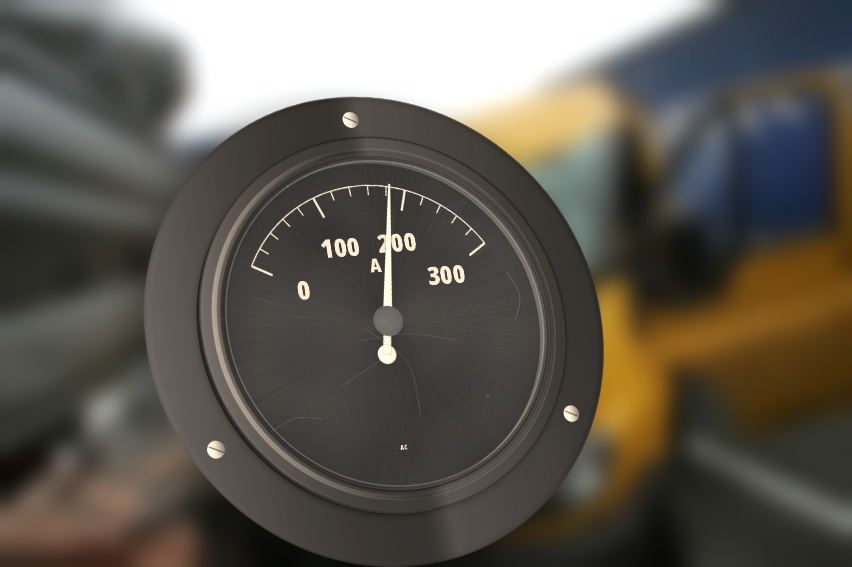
180 A
